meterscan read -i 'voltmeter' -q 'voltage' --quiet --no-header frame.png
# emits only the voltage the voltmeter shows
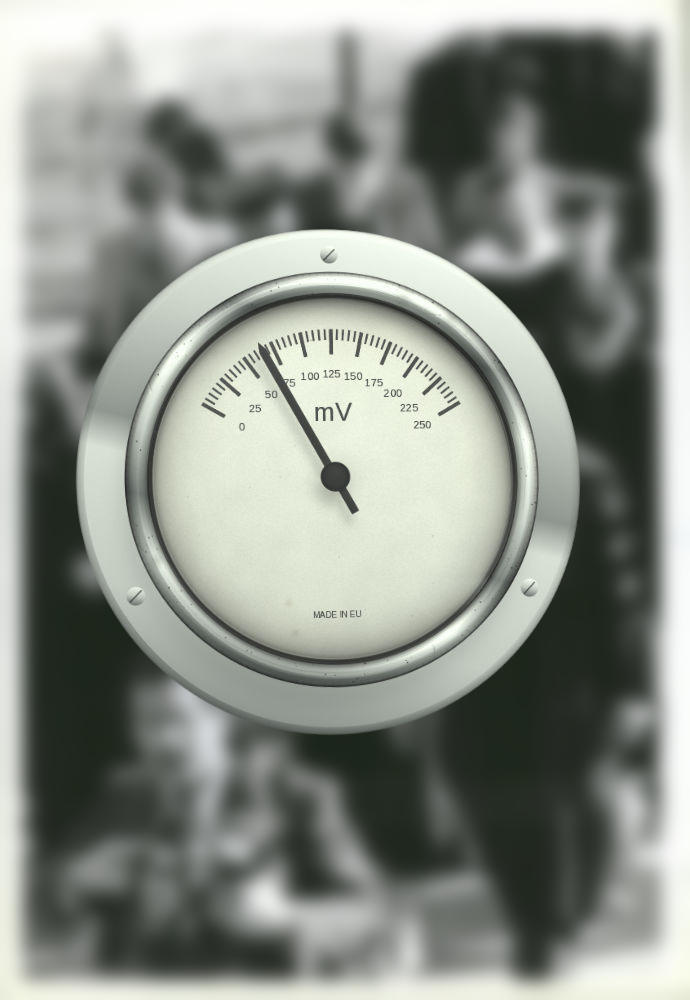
65 mV
